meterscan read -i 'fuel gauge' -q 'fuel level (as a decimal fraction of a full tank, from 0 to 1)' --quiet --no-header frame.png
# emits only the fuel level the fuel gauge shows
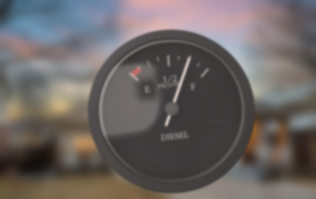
0.75
